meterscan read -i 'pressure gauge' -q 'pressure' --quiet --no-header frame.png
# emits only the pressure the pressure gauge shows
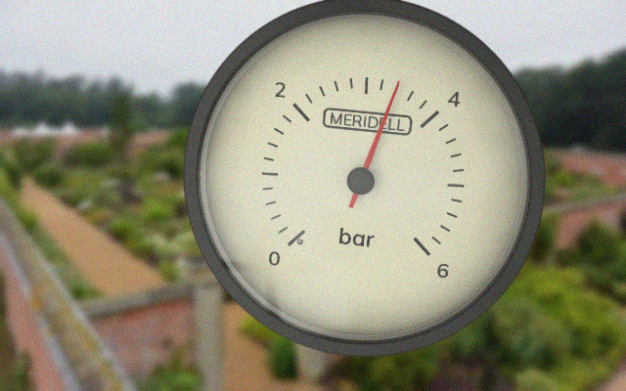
3.4 bar
